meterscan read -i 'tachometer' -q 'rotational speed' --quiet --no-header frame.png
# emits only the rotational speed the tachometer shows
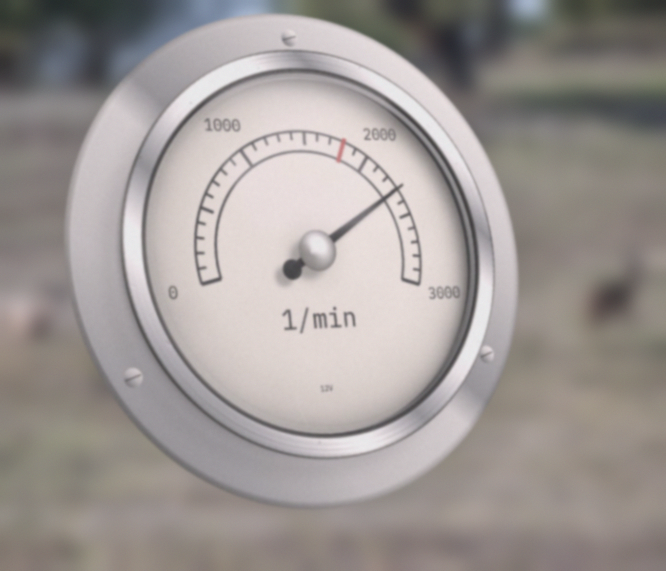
2300 rpm
